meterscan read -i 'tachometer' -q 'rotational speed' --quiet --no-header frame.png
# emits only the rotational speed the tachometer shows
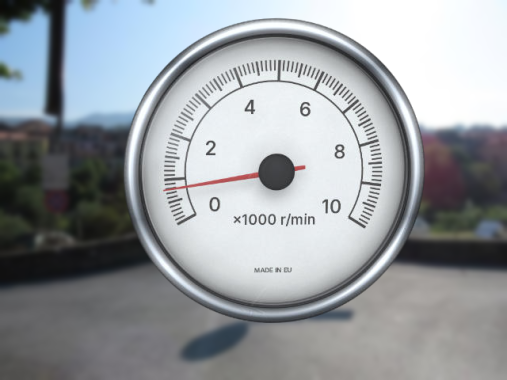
800 rpm
